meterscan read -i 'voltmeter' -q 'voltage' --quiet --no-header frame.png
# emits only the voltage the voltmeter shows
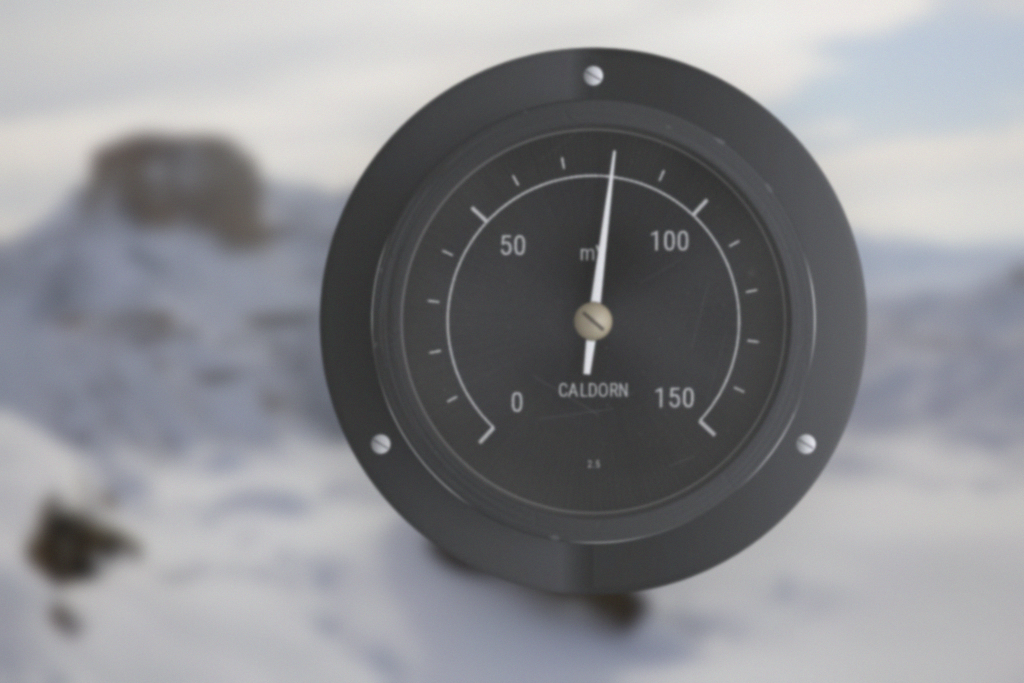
80 mV
